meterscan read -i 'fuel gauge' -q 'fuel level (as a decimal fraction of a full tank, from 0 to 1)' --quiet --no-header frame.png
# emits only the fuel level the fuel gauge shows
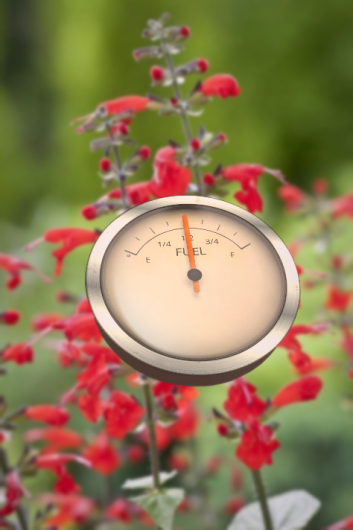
0.5
